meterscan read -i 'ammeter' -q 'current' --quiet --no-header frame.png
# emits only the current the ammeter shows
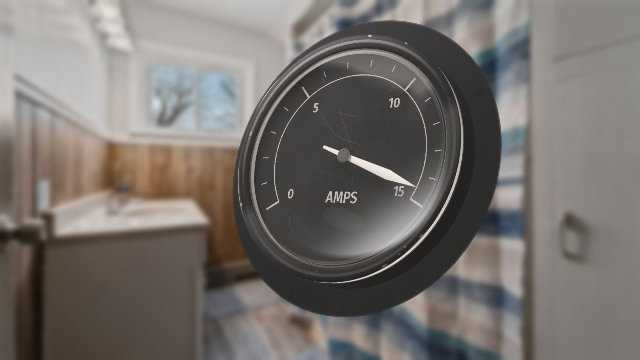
14.5 A
